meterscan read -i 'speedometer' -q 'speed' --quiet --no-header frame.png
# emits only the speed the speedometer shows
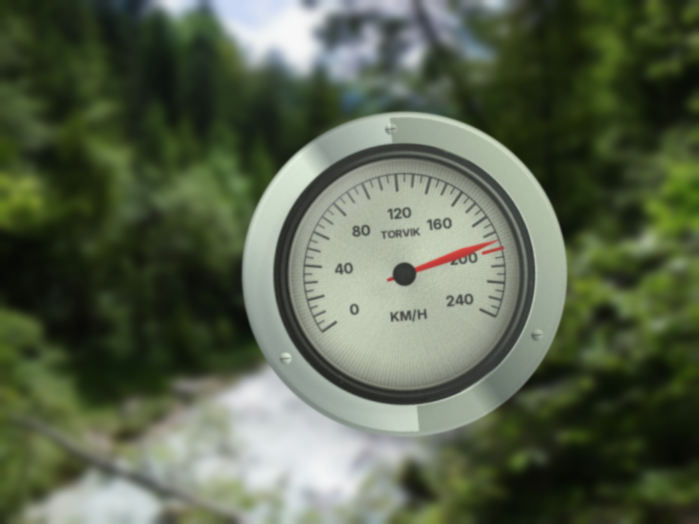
195 km/h
